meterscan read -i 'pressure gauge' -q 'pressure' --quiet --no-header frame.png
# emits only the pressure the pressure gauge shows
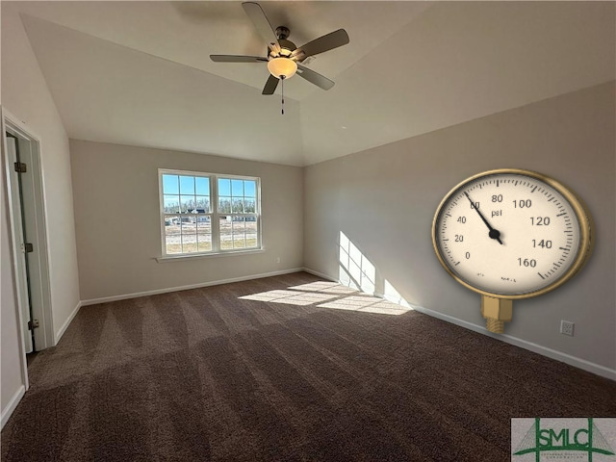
60 psi
